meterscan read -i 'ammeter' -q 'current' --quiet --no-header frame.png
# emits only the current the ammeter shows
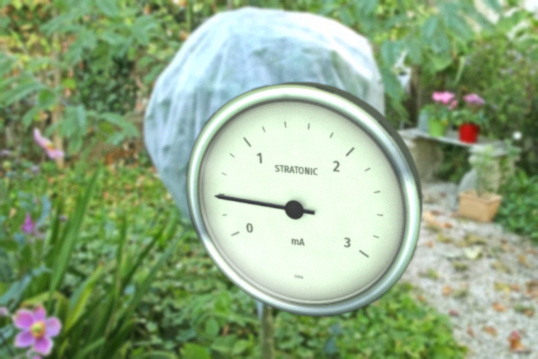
0.4 mA
